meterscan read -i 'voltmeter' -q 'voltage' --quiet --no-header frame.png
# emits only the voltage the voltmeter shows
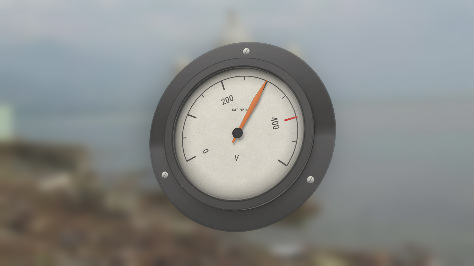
300 V
